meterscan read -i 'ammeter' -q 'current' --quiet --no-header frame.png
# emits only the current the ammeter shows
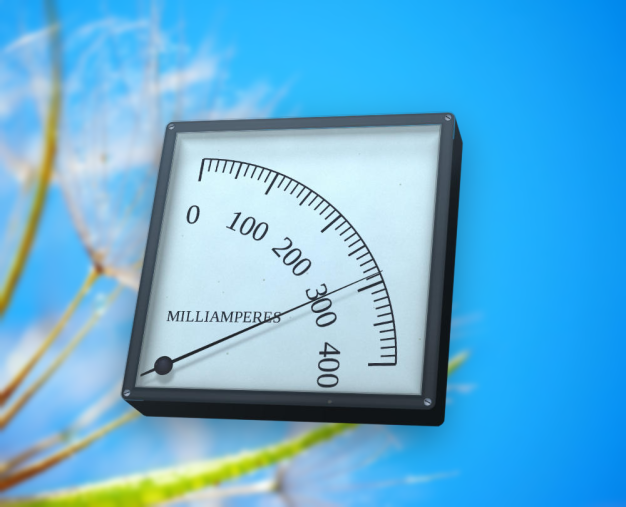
290 mA
